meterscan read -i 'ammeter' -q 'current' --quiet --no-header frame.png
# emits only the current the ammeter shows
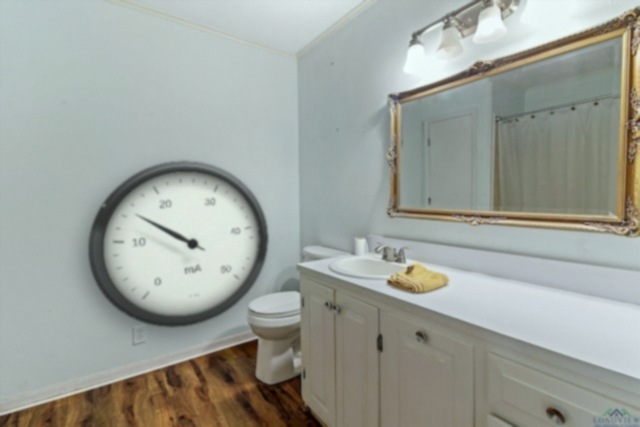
15 mA
